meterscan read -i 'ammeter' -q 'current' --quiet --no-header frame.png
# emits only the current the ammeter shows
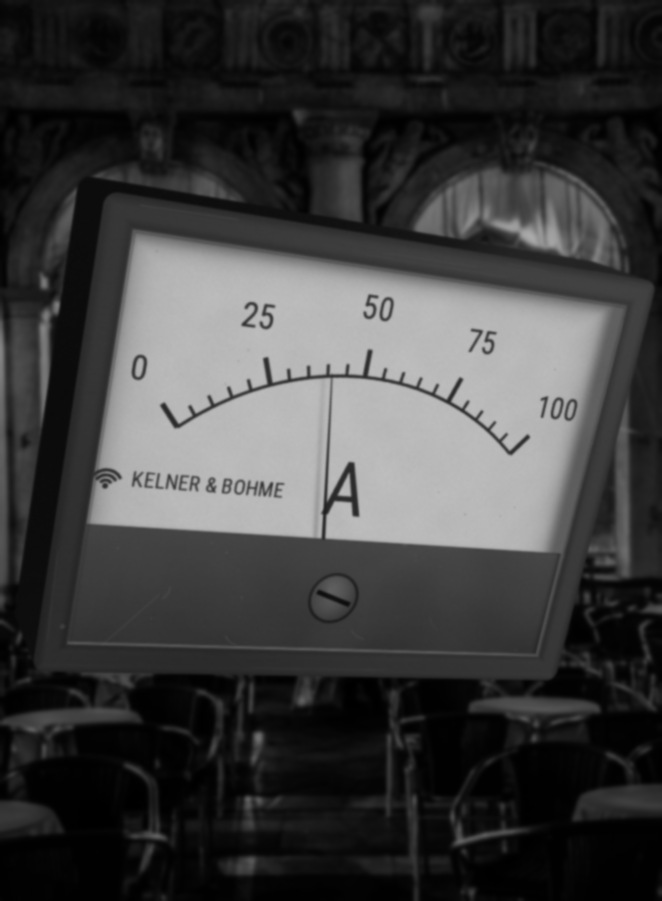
40 A
